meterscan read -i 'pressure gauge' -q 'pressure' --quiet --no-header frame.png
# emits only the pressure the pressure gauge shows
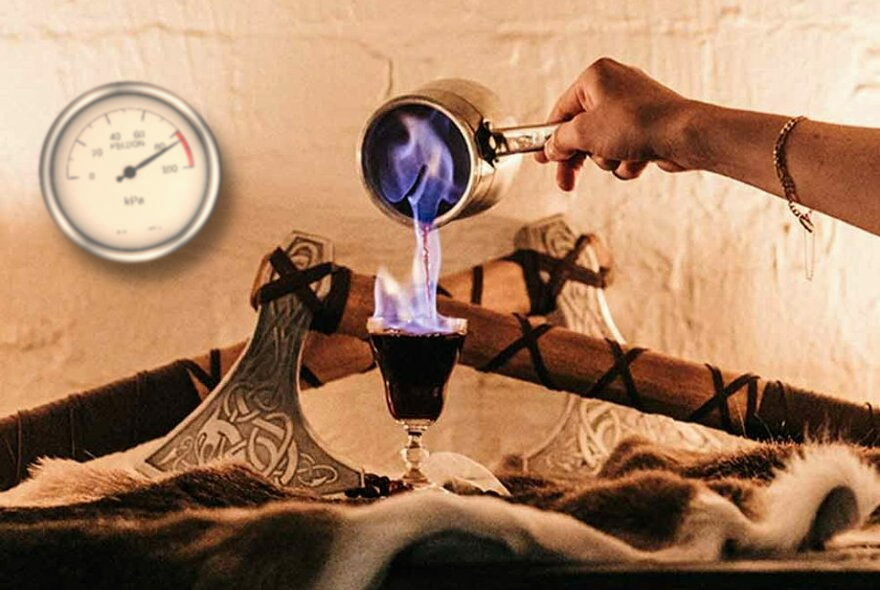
85 kPa
